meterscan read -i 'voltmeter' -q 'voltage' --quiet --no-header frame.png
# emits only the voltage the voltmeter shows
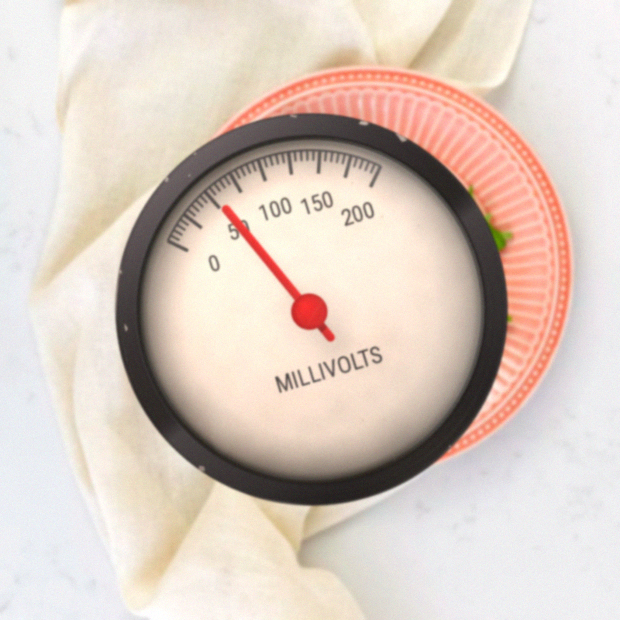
55 mV
